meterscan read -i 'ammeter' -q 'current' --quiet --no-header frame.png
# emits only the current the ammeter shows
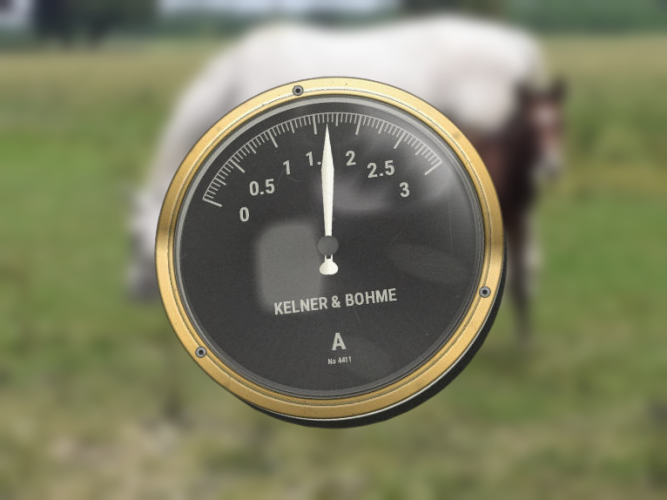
1.65 A
